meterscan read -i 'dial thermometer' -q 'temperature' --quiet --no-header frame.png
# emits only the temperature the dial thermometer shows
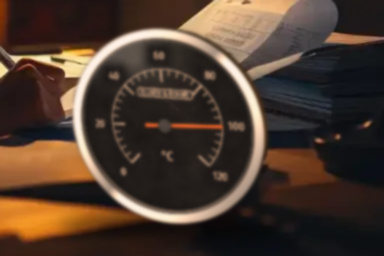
100 °C
